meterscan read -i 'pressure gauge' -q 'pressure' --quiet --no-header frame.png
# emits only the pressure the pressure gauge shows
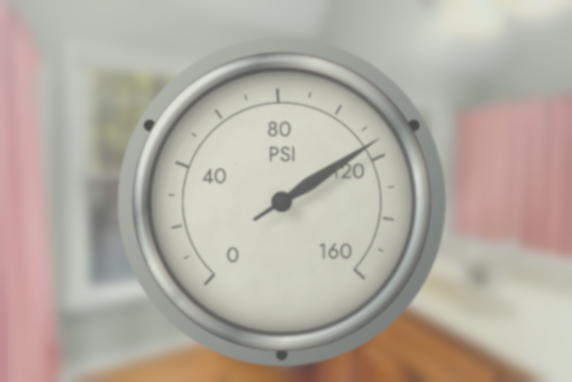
115 psi
